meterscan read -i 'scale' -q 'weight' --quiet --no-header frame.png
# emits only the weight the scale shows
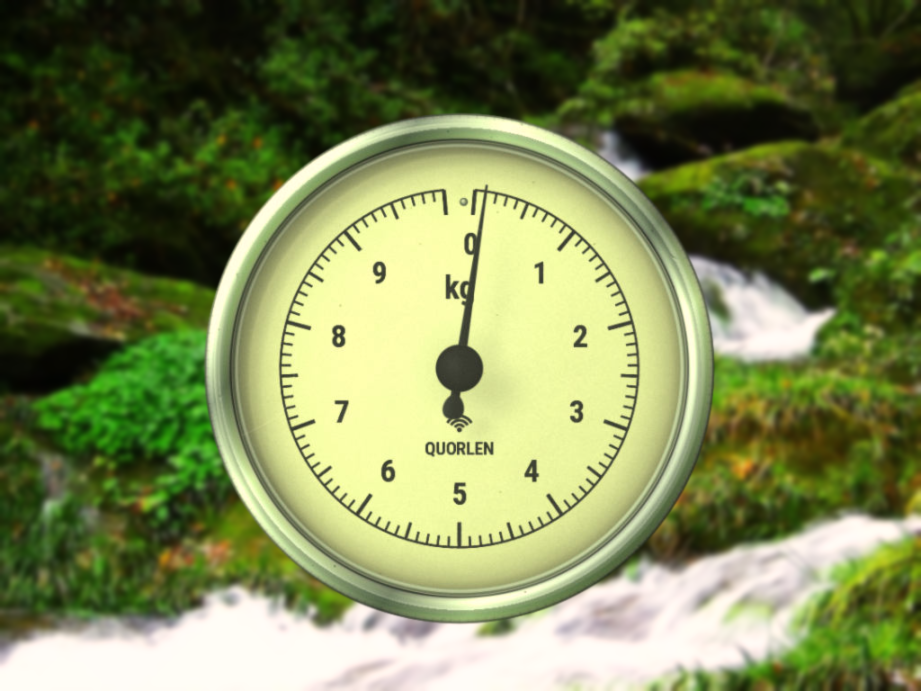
0.1 kg
